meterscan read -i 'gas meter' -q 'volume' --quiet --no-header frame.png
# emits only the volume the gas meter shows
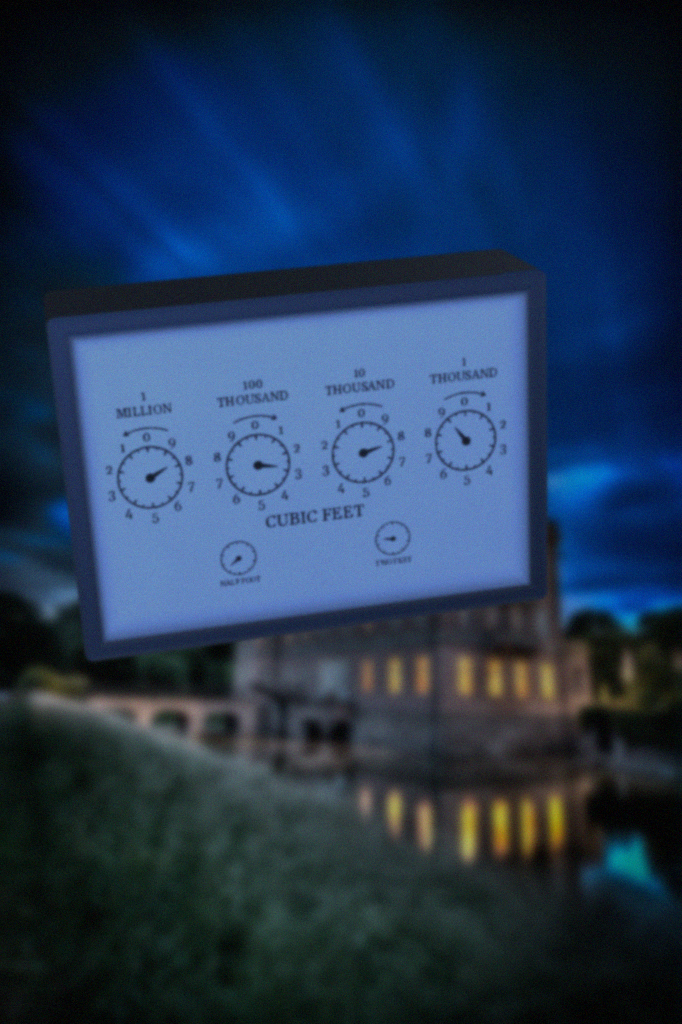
827900 ft³
